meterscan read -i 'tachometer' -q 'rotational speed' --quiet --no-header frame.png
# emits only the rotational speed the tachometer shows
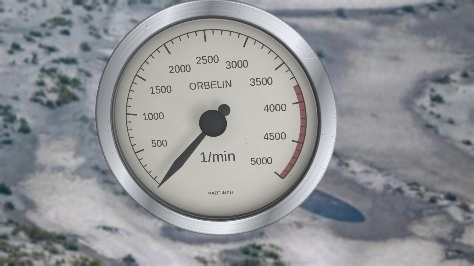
0 rpm
